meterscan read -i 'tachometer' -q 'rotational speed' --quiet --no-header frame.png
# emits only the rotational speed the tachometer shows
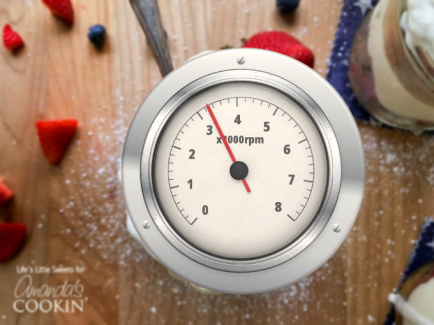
3300 rpm
